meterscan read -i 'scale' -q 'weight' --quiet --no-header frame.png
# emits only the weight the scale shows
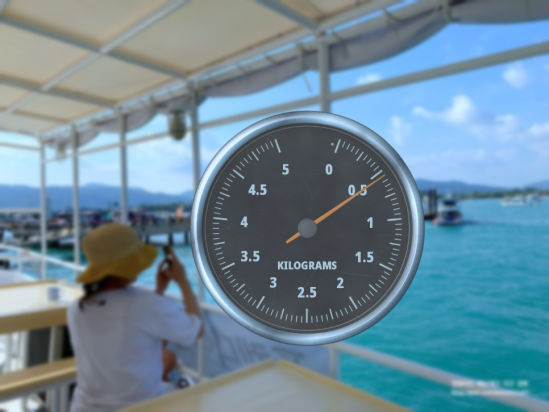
0.55 kg
